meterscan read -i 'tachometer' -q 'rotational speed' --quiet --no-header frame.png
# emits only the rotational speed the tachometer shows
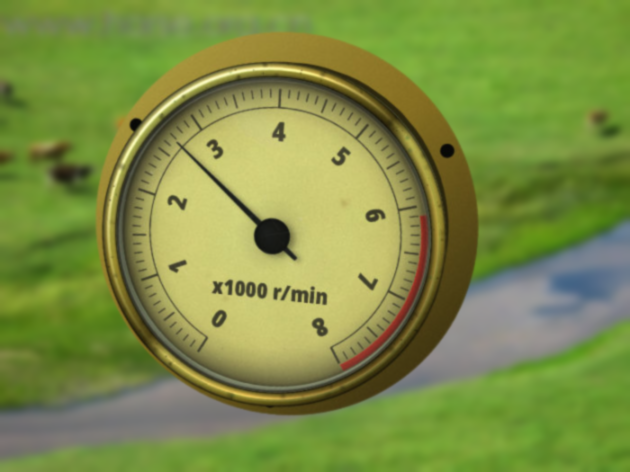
2700 rpm
